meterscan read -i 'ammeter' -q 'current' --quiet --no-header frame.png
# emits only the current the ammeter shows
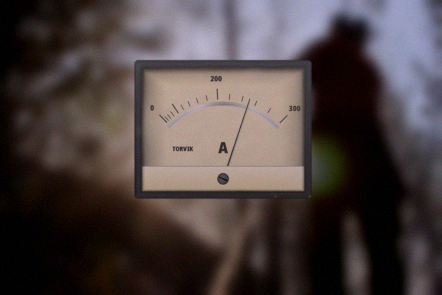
250 A
